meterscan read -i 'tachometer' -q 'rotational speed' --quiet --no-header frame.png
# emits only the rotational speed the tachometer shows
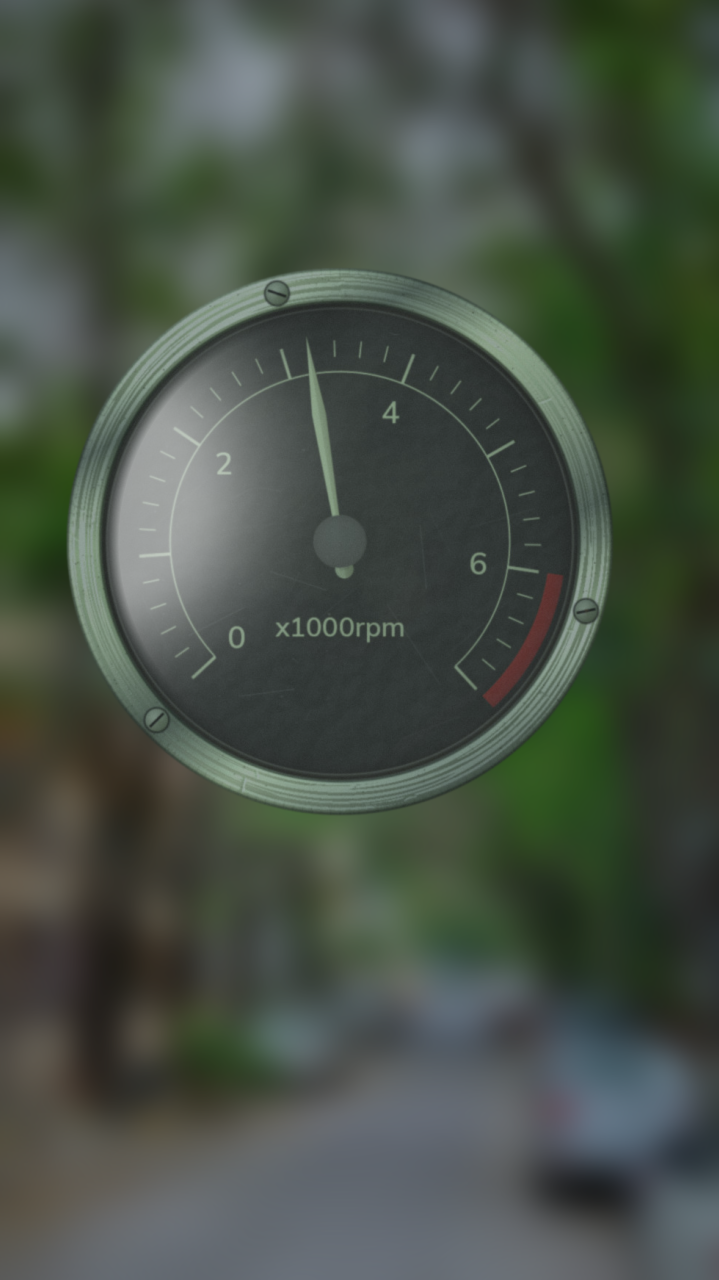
3200 rpm
